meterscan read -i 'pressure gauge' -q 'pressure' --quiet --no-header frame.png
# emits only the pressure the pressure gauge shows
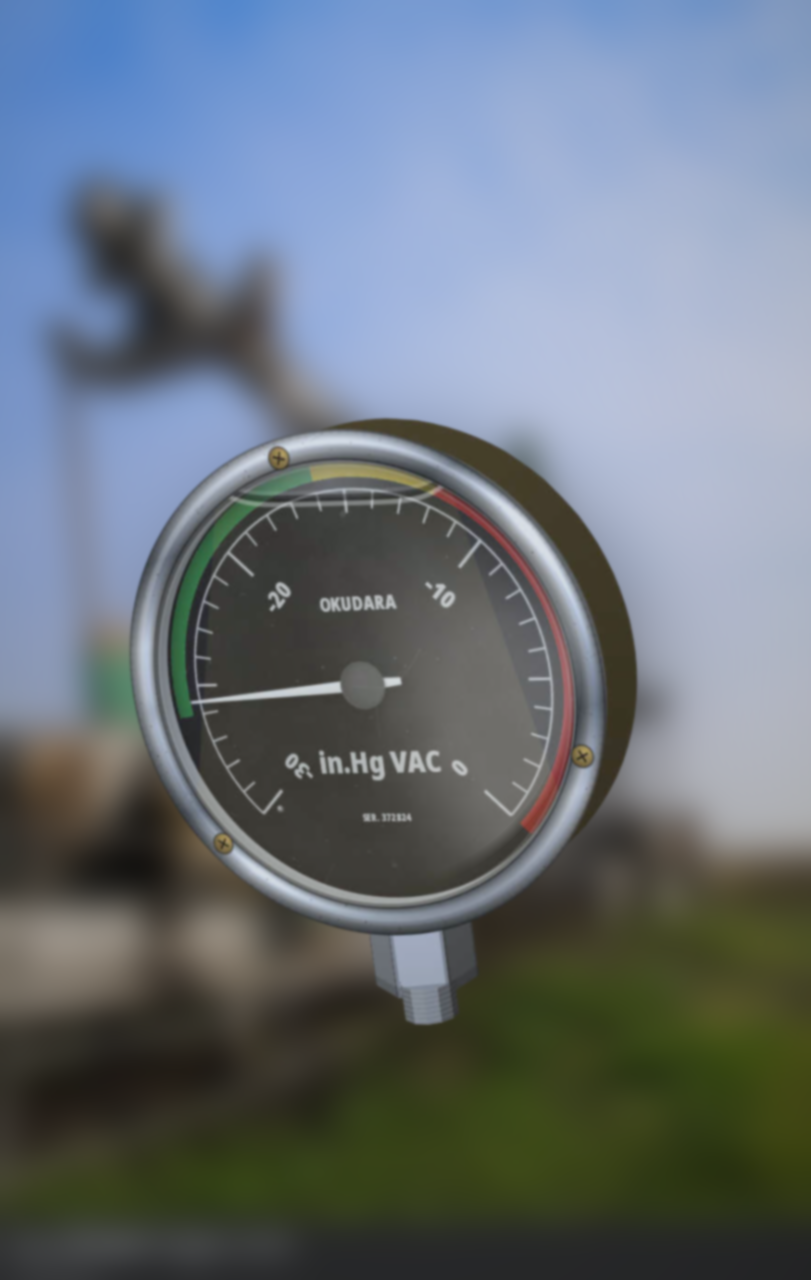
-25.5 inHg
